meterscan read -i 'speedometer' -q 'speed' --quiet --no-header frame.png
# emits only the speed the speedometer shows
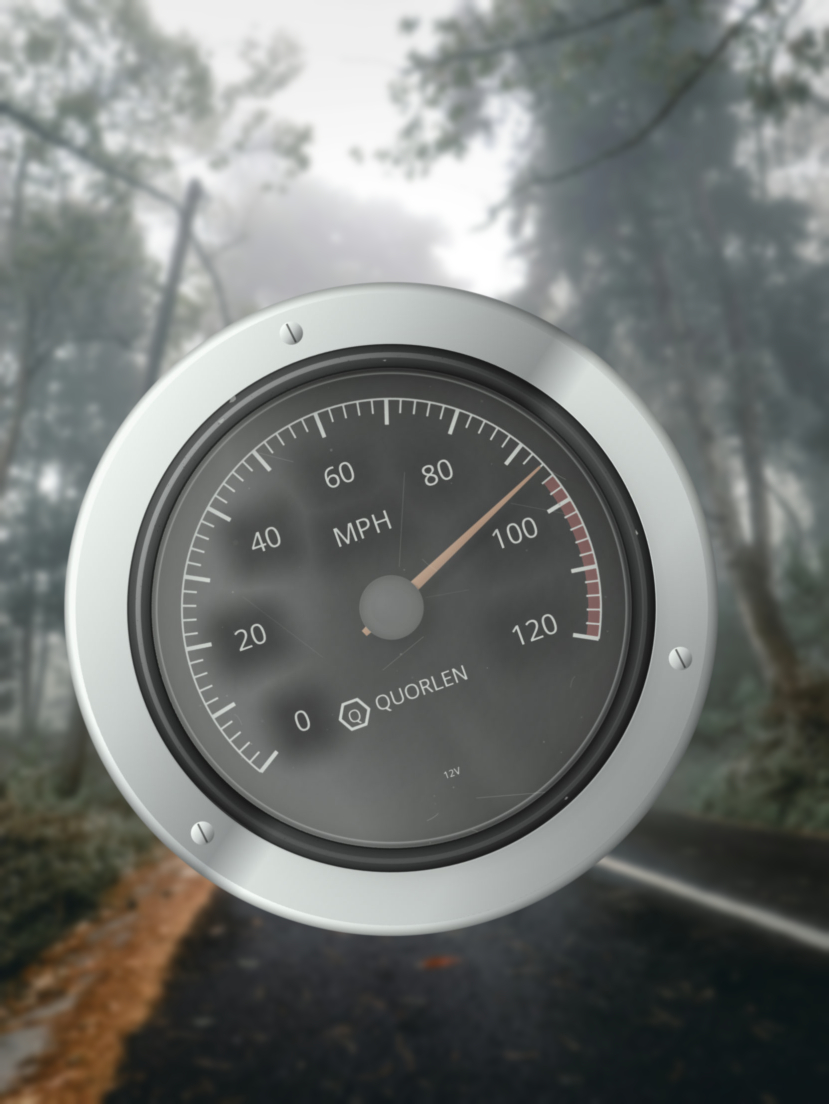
94 mph
